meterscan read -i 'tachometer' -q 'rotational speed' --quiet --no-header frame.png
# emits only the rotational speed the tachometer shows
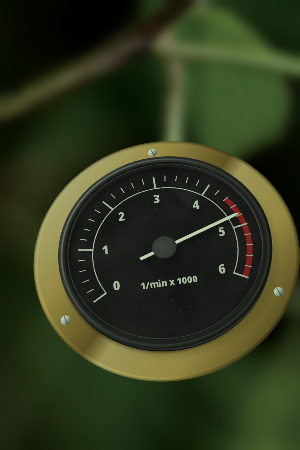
4800 rpm
